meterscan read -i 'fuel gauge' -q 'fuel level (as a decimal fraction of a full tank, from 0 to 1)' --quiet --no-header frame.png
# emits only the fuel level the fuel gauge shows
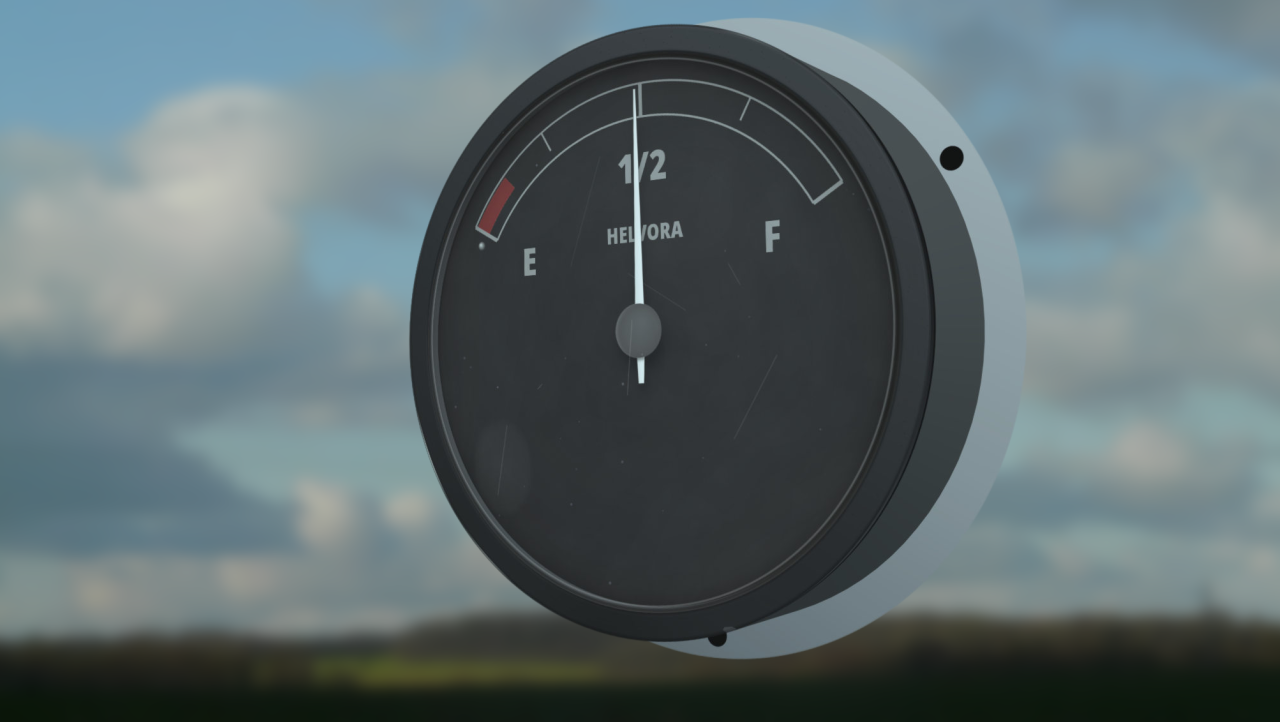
0.5
